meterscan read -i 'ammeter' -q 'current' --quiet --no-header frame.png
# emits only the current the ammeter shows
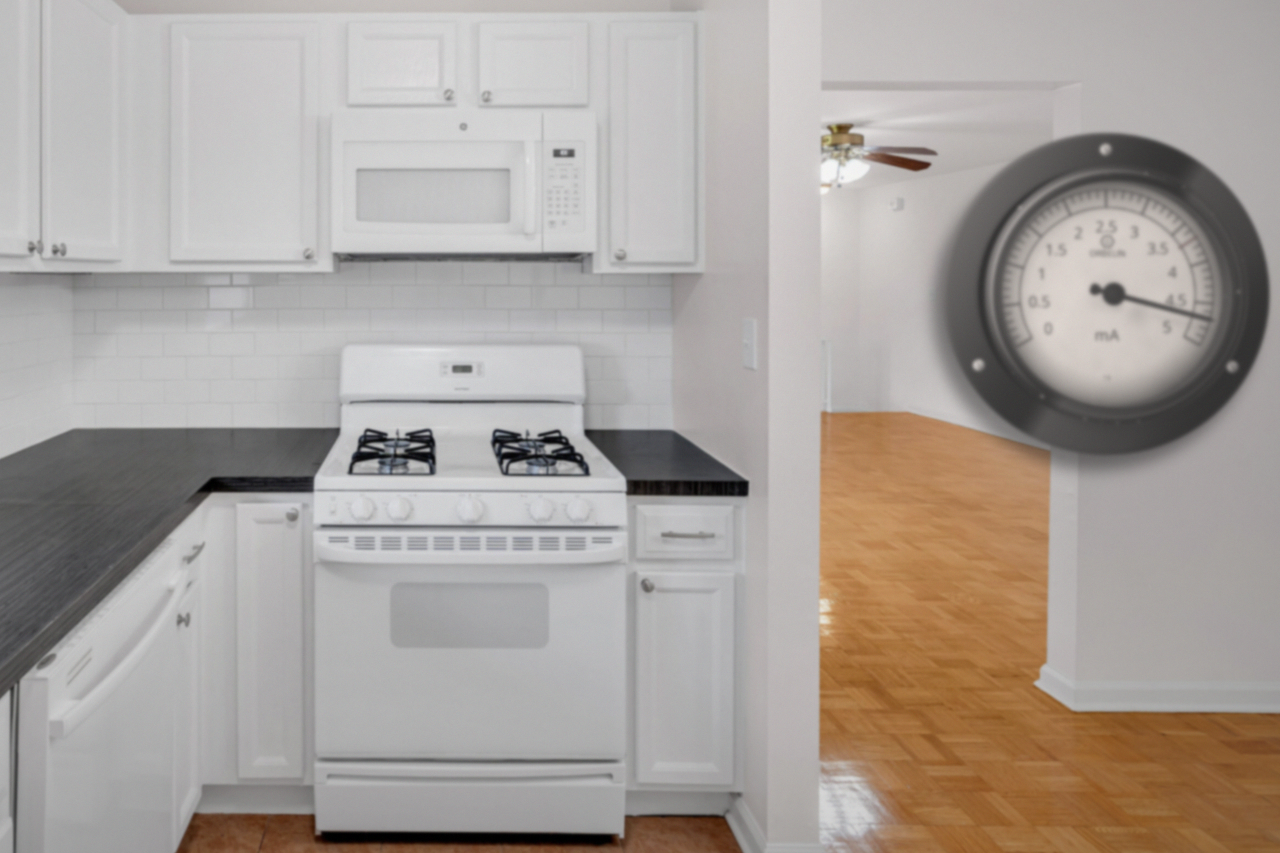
4.7 mA
